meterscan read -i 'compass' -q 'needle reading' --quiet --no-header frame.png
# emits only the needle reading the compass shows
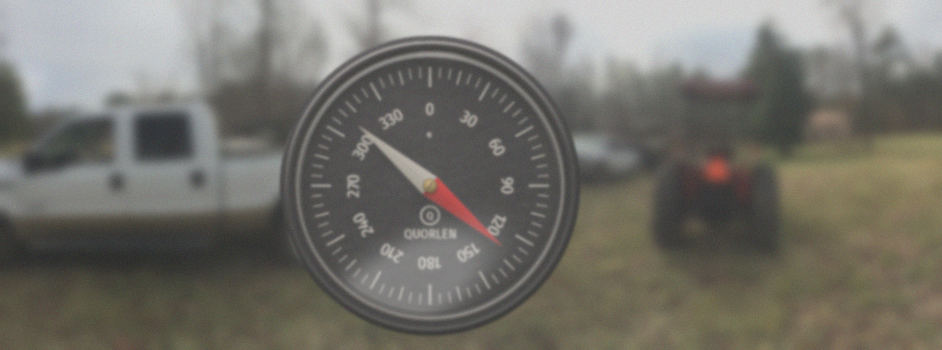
130 °
